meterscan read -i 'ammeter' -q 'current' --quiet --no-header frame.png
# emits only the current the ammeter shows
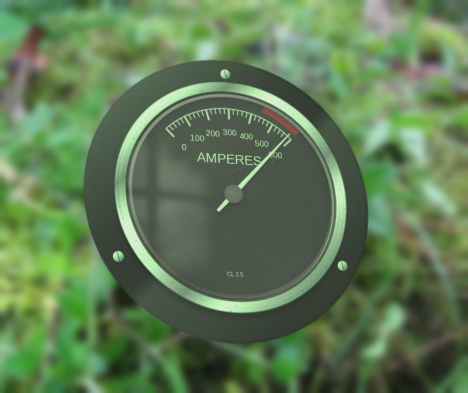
580 A
